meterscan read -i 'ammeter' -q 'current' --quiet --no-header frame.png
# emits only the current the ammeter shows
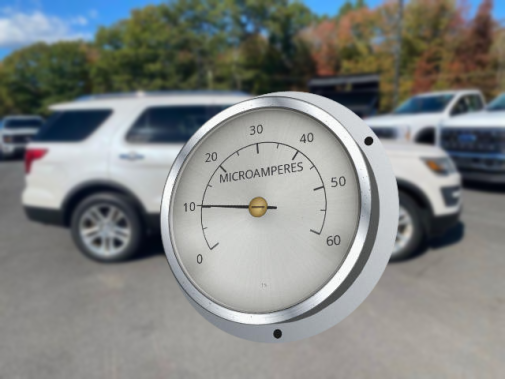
10 µA
